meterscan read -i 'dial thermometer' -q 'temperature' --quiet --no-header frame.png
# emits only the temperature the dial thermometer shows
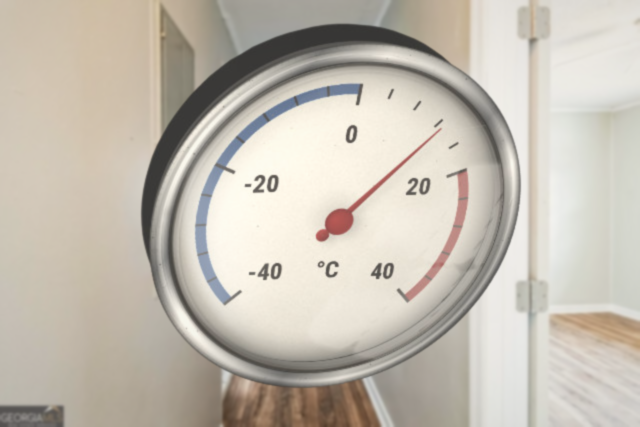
12 °C
